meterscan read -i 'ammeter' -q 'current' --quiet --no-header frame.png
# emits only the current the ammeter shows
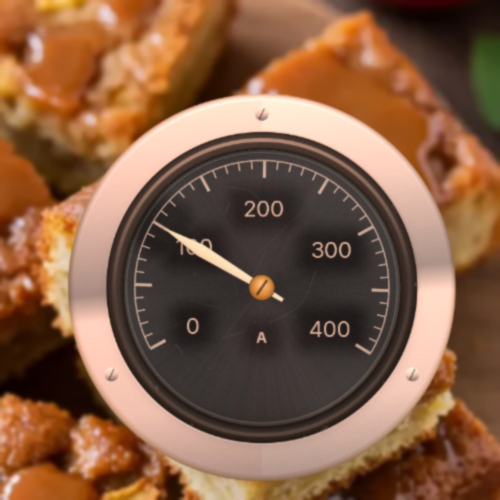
100 A
